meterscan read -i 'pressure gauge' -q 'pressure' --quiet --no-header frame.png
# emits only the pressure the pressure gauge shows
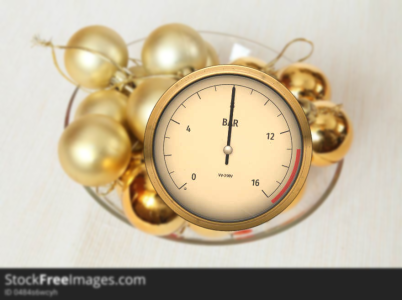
8 bar
